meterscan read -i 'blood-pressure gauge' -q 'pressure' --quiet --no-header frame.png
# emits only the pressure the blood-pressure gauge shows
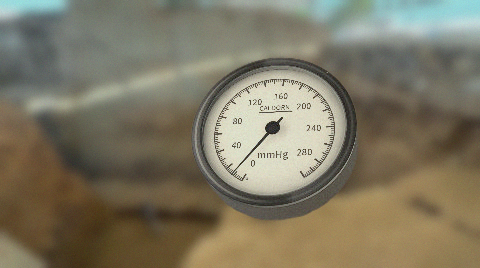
10 mmHg
